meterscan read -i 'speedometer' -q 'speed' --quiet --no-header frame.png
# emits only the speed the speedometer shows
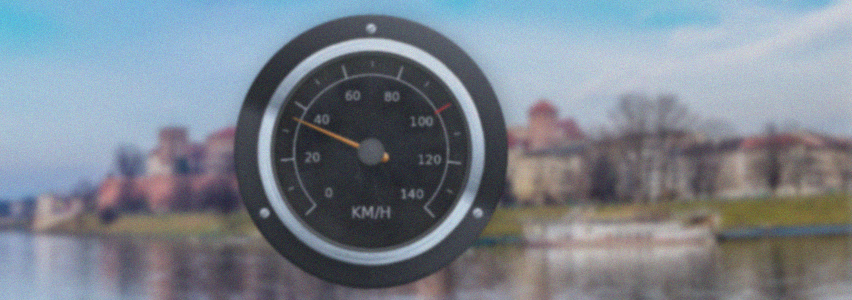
35 km/h
